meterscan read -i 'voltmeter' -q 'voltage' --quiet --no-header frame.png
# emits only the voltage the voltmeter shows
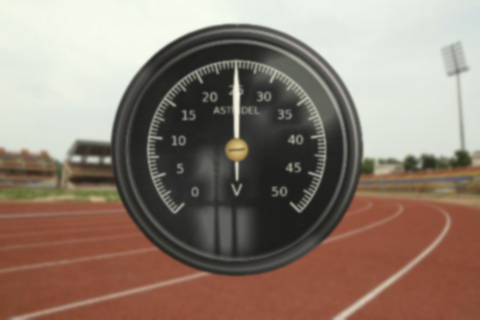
25 V
